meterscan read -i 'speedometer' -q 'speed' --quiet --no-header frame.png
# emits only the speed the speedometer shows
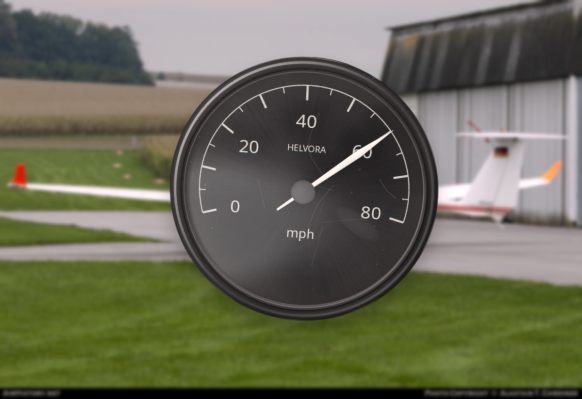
60 mph
